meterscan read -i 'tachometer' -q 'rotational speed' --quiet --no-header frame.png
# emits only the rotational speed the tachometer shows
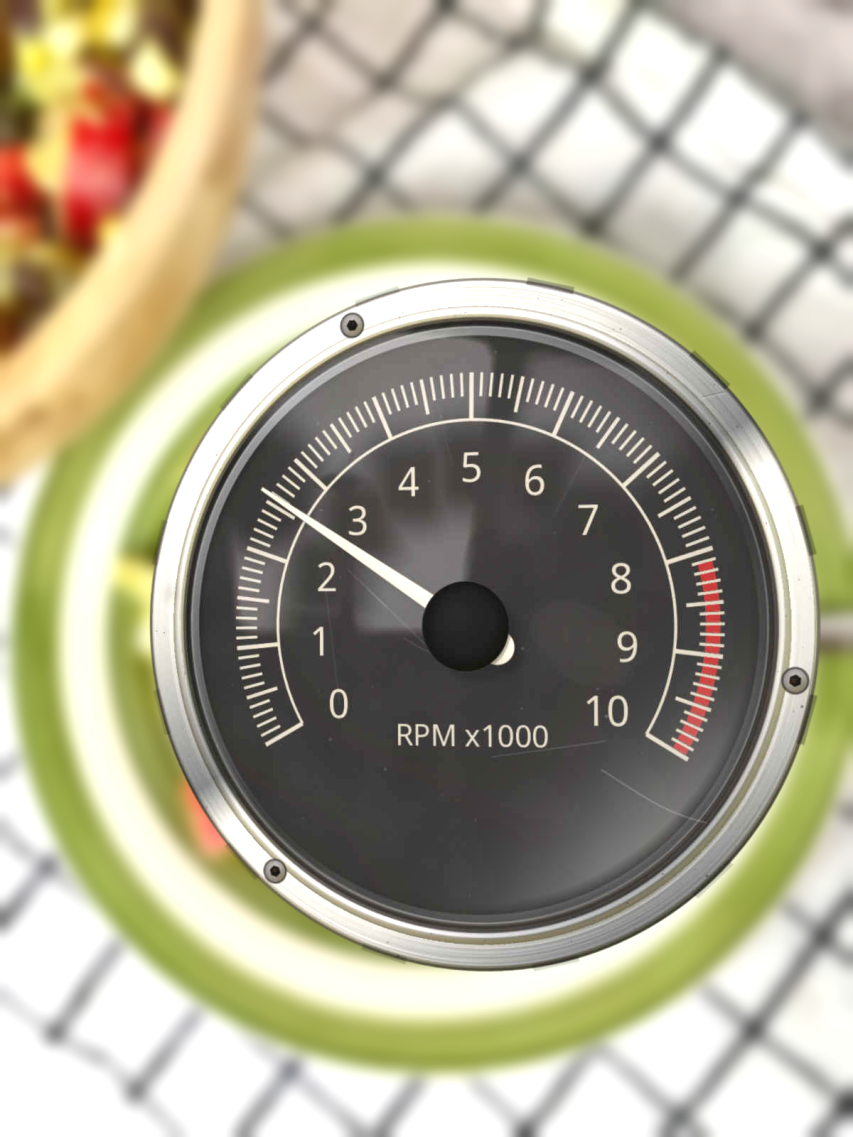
2600 rpm
